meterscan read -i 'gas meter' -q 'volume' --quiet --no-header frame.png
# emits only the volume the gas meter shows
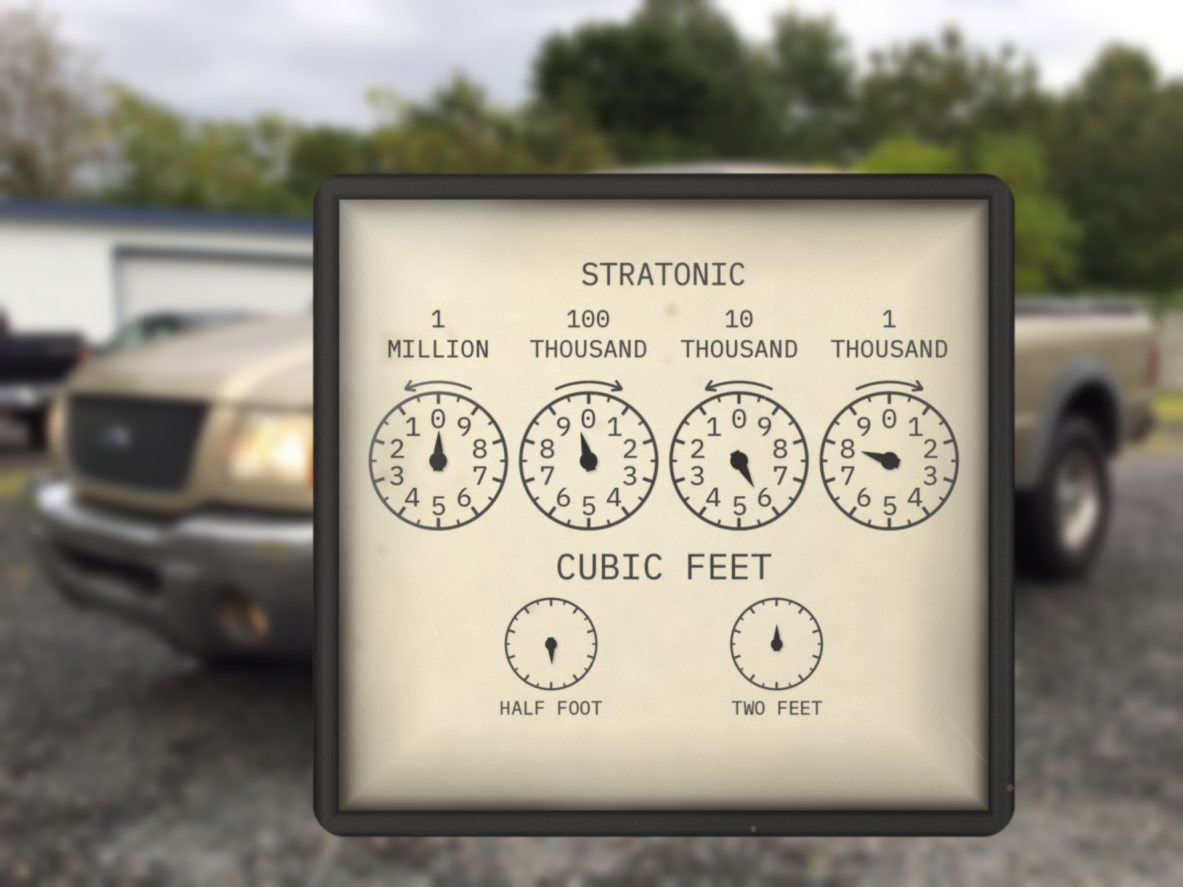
995800 ft³
